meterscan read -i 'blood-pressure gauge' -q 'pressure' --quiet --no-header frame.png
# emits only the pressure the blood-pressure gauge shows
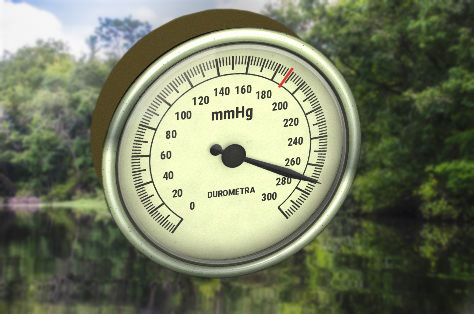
270 mmHg
